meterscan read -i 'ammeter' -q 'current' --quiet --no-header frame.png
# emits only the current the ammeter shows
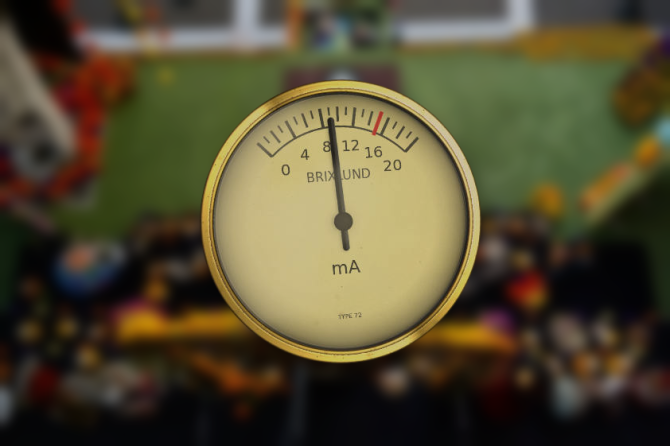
9 mA
